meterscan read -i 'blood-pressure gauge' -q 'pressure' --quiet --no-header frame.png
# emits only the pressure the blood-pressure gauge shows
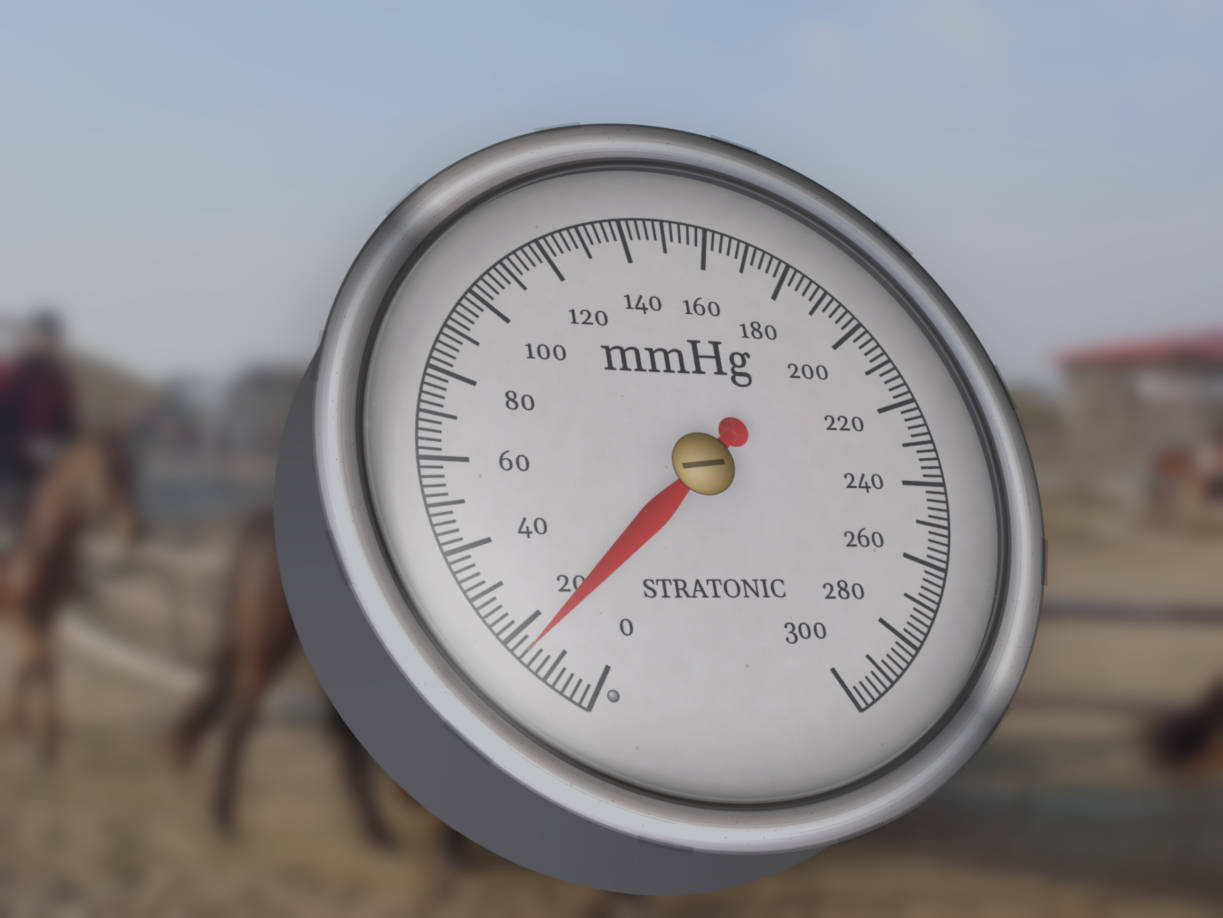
16 mmHg
